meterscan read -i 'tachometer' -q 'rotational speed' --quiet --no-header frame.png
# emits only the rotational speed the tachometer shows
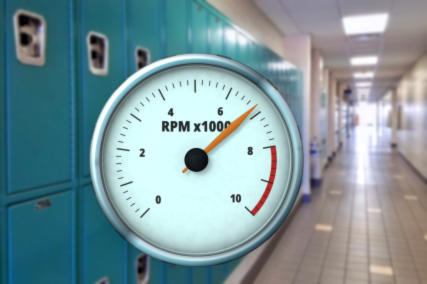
6800 rpm
